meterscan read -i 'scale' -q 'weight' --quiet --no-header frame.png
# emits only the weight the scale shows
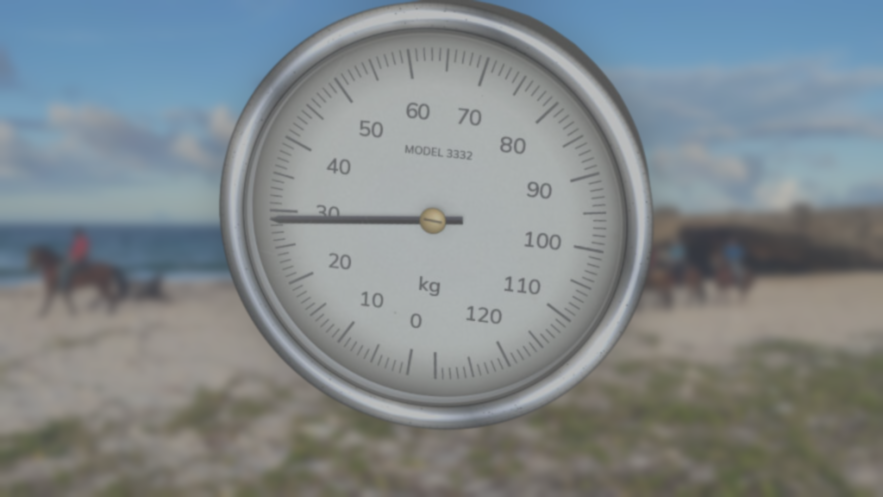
29 kg
